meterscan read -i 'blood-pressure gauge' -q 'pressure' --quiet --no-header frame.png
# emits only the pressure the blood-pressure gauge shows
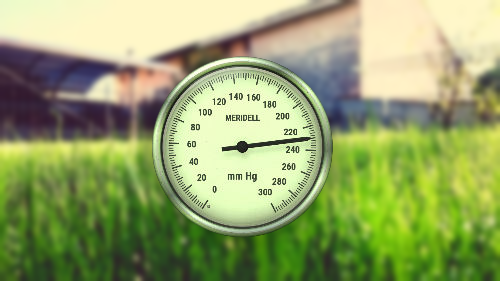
230 mmHg
